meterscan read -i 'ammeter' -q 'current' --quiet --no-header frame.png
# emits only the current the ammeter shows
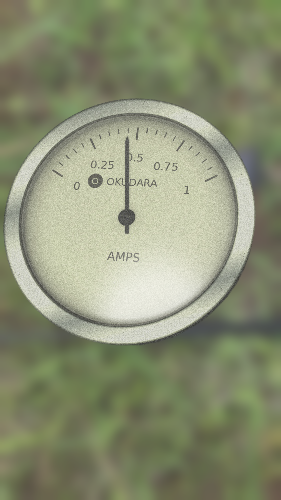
0.45 A
